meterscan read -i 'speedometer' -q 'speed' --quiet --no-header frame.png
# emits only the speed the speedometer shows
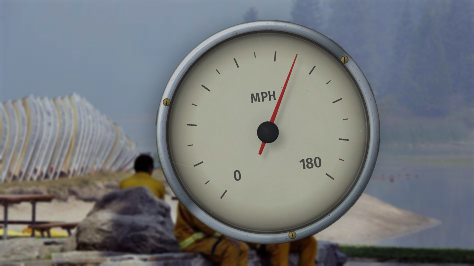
110 mph
